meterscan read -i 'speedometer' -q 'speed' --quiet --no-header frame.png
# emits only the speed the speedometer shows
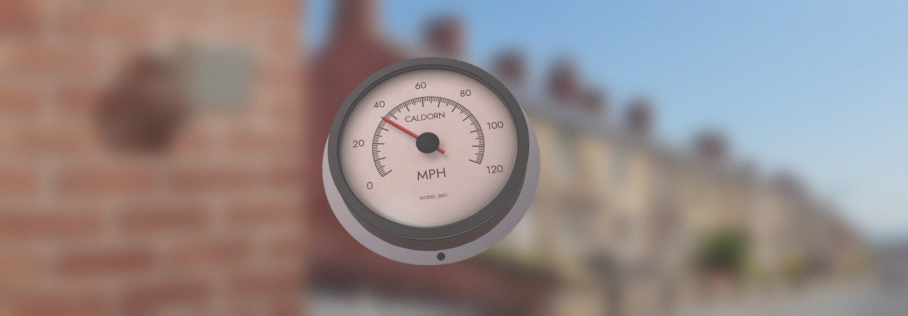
35 mph
